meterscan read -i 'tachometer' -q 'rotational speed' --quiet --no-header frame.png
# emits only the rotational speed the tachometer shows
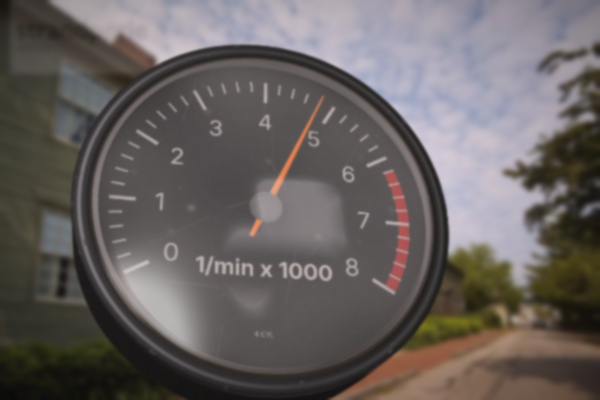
4800 rpm
